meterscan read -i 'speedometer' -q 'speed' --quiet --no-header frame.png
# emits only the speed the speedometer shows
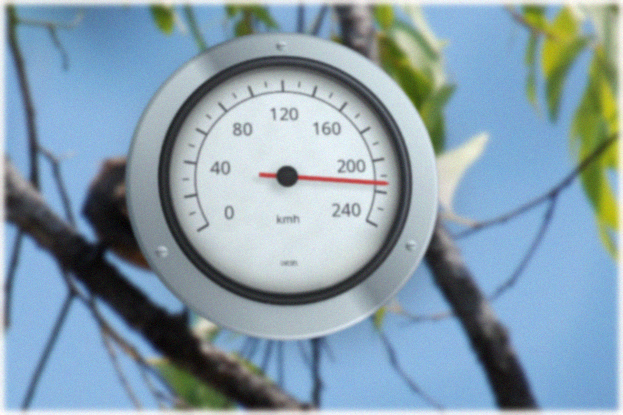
215 km/h
